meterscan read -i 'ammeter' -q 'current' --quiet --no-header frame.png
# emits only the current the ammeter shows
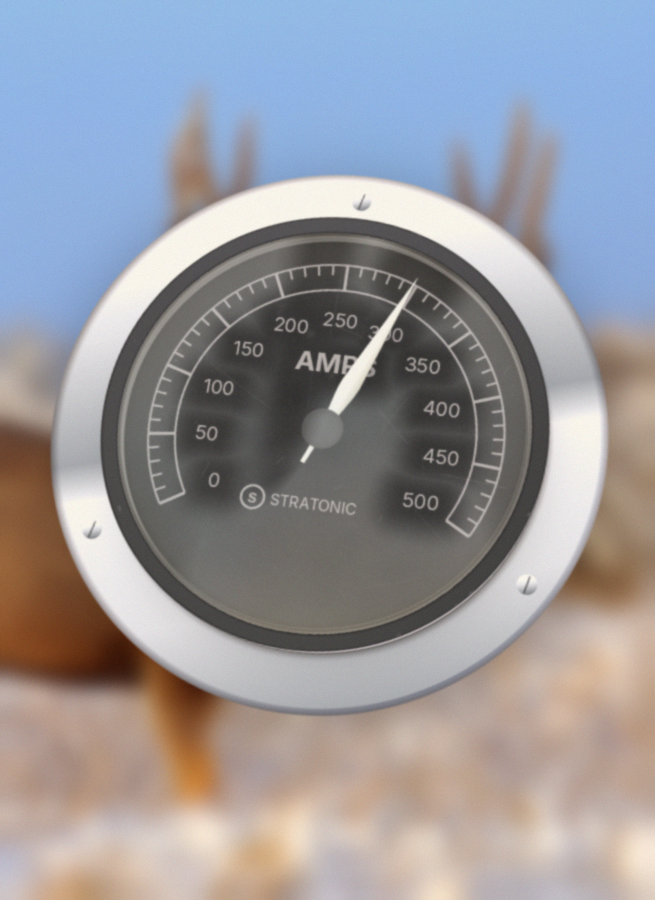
300 A
